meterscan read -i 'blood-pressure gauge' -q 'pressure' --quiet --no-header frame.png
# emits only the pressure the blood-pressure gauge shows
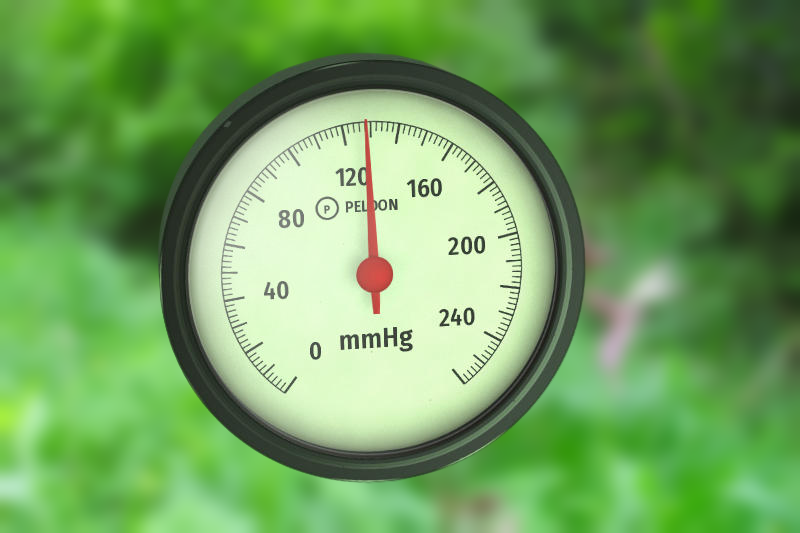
128 mmHg
